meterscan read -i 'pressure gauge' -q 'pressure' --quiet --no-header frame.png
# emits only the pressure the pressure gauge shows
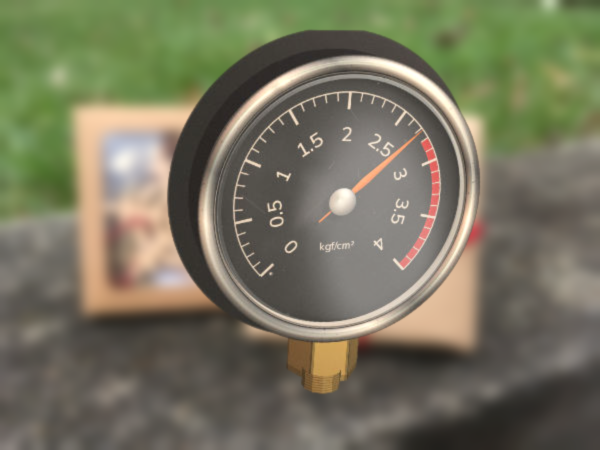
2.7 kg/cm²
